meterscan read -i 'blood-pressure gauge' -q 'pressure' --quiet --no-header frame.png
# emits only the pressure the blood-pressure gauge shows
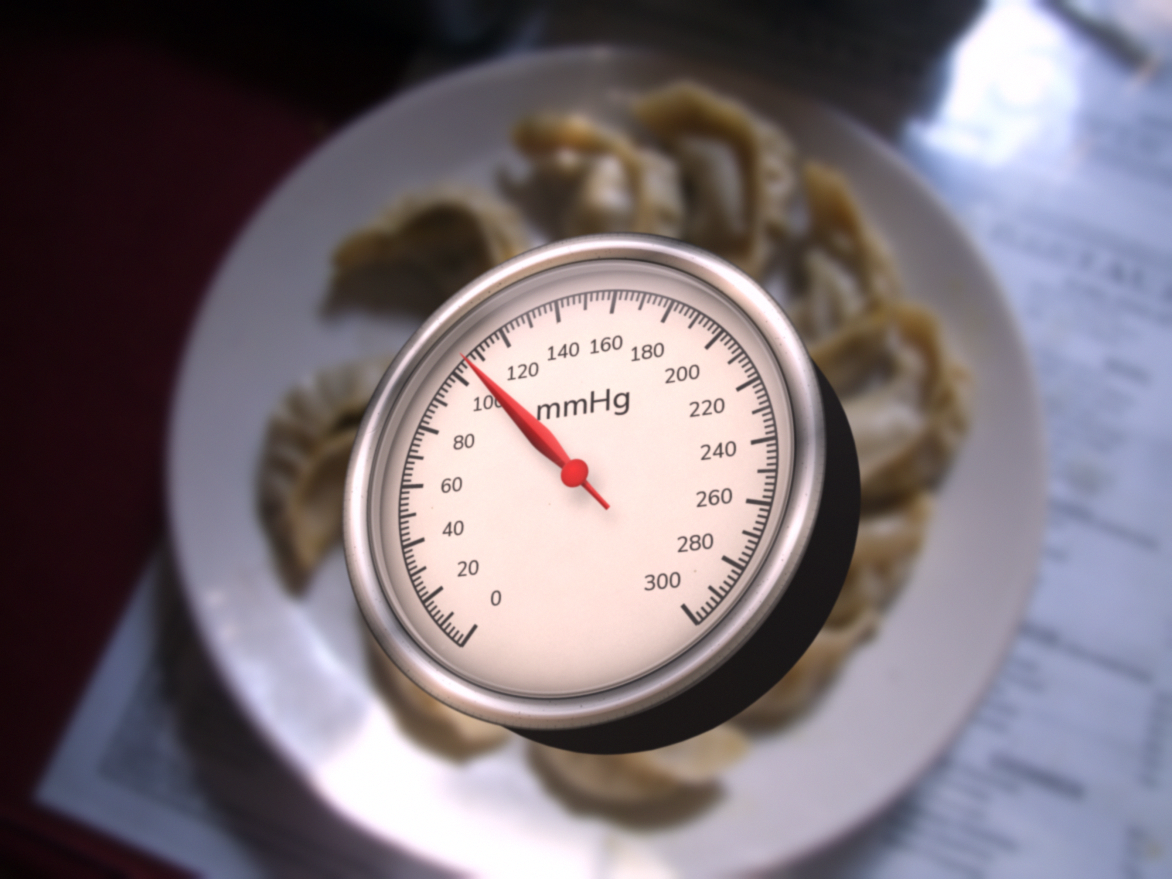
106 mmHg
